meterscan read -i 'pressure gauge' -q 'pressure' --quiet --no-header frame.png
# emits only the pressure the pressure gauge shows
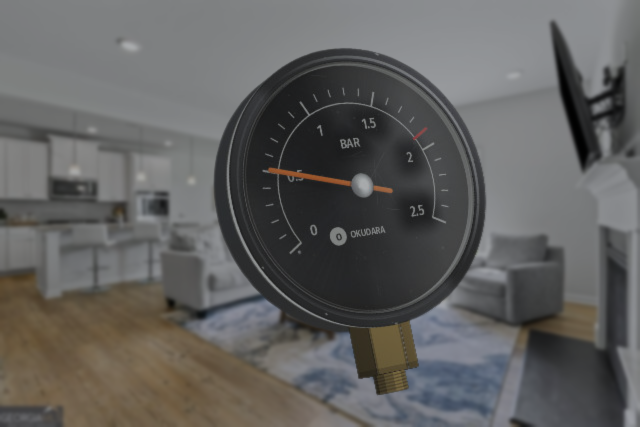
0.5 bar
